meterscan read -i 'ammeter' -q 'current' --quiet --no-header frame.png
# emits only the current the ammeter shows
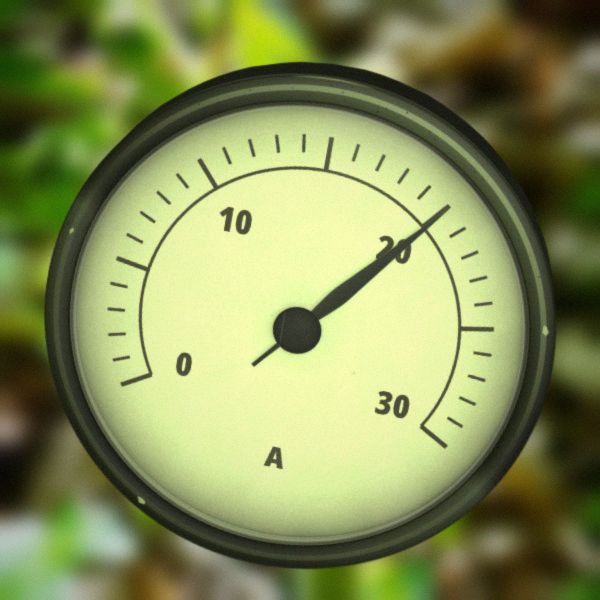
20 A
